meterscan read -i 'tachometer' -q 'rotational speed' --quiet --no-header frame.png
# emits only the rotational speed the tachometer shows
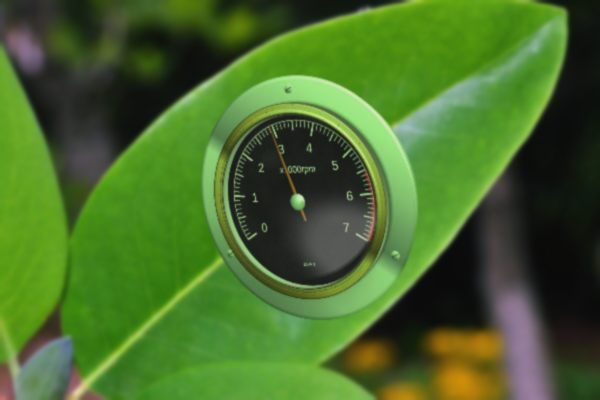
3000 rpm
